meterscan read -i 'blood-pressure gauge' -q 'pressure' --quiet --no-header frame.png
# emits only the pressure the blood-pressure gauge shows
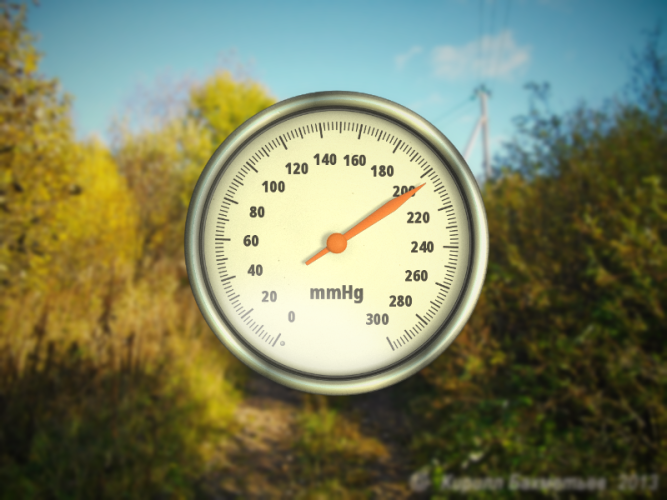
204 mmHg
